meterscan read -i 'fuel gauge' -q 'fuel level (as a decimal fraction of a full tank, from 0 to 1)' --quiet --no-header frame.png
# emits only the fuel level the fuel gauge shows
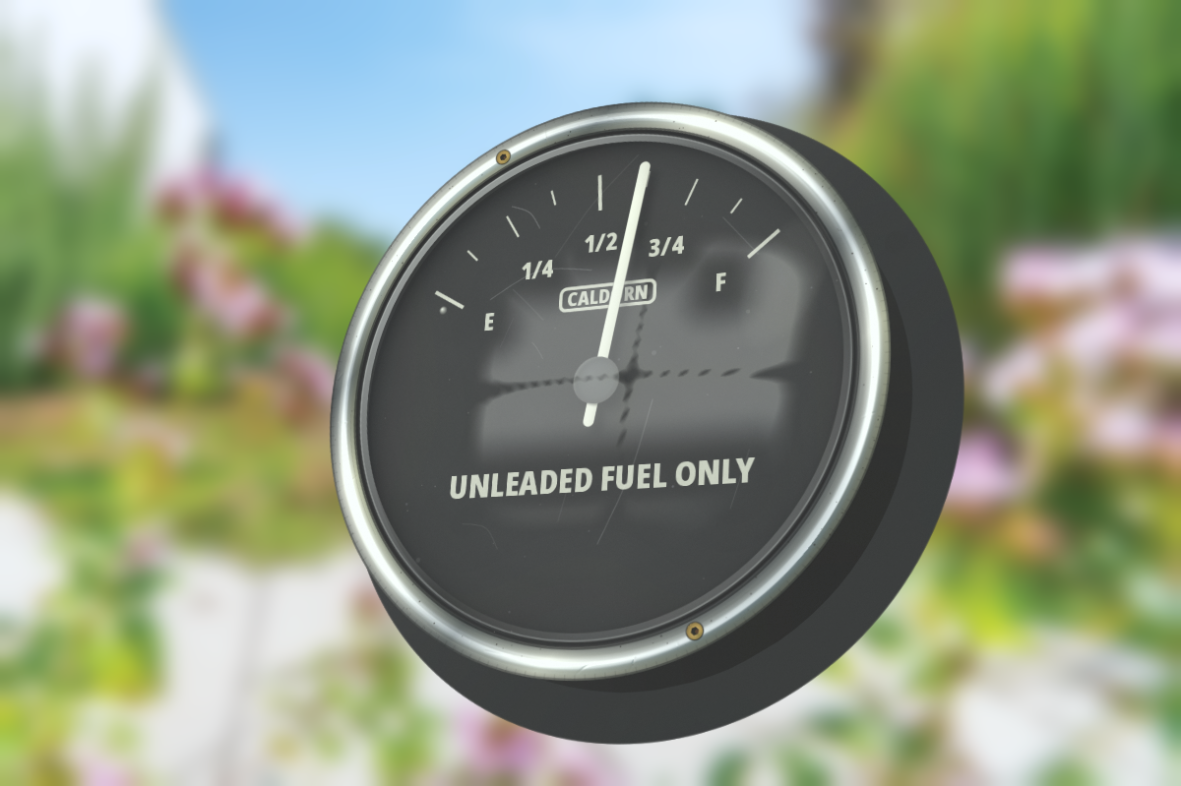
0.625
